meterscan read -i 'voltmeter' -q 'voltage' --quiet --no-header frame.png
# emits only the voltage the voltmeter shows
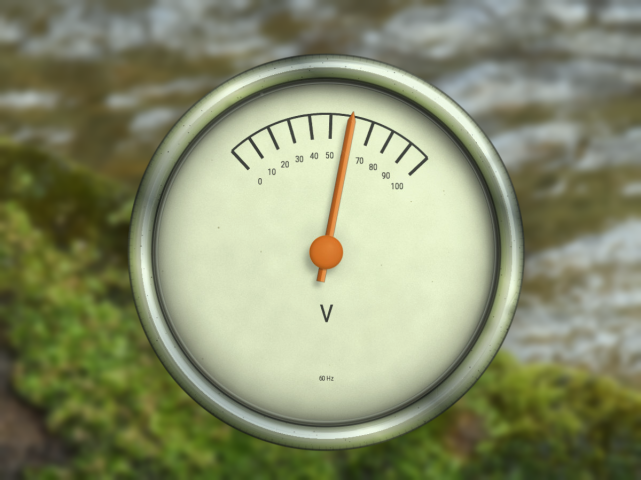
60 V
